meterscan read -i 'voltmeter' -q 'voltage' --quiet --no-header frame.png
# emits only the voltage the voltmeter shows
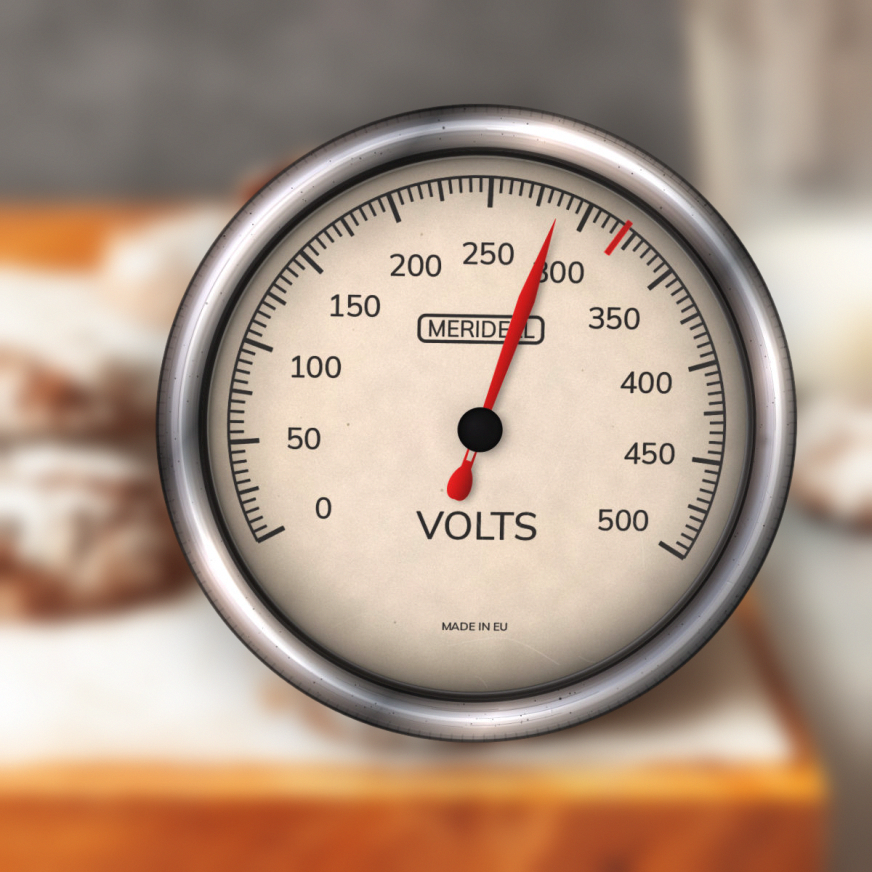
285 V
